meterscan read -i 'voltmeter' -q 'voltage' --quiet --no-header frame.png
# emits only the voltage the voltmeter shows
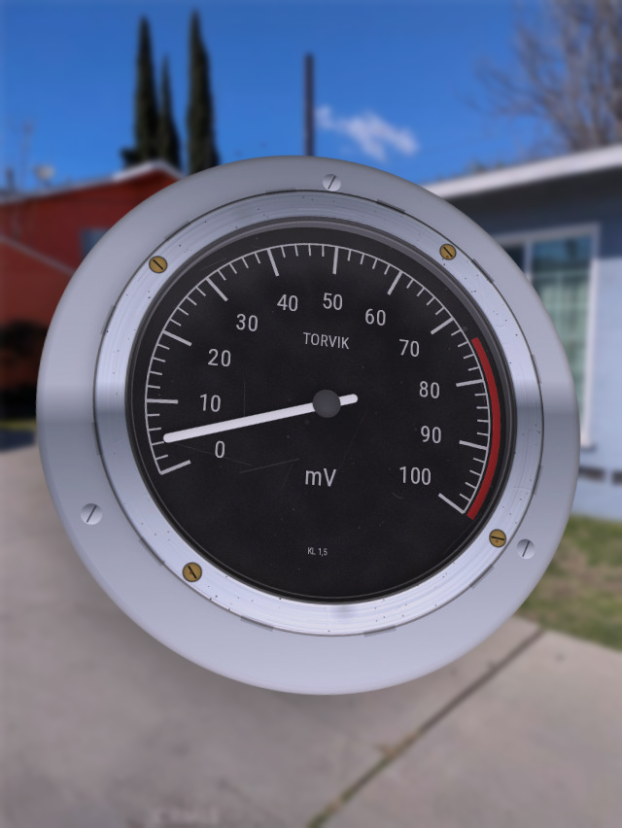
4 mV
